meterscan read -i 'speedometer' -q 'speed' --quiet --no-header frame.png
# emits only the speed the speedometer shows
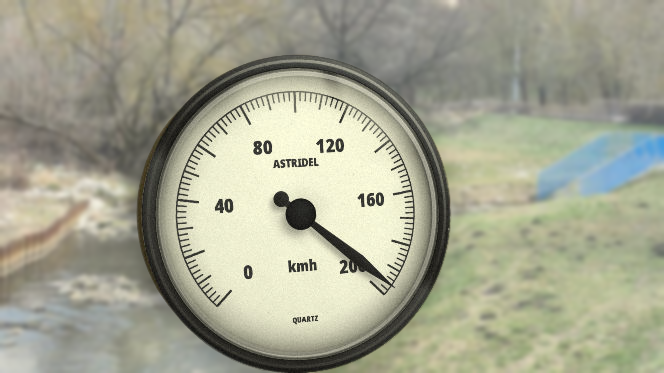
196 km/h
